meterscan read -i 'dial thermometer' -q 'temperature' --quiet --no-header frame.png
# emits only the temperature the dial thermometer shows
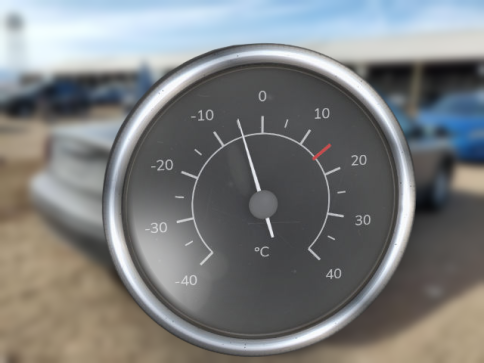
-5 °C
